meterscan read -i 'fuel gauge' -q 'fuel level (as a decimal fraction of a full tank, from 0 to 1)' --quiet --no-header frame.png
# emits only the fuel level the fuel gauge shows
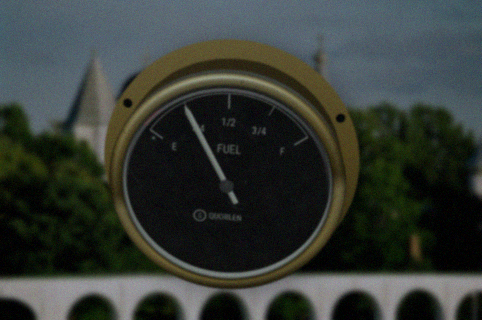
0.25
